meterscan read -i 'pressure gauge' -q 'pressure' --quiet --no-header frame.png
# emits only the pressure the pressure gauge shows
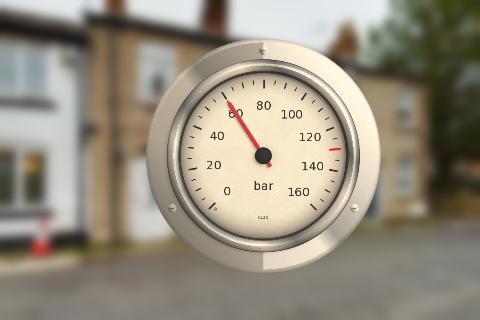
60 bar
